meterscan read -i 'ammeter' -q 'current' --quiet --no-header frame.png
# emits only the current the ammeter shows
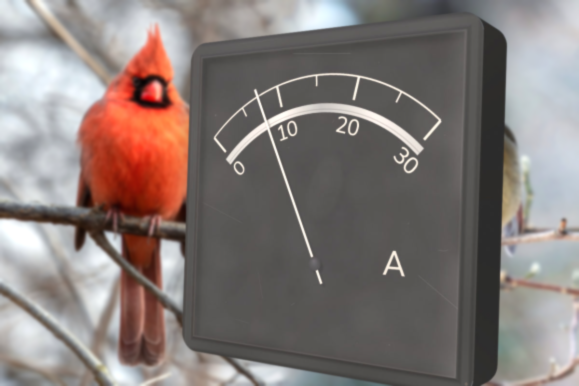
7.5 A
